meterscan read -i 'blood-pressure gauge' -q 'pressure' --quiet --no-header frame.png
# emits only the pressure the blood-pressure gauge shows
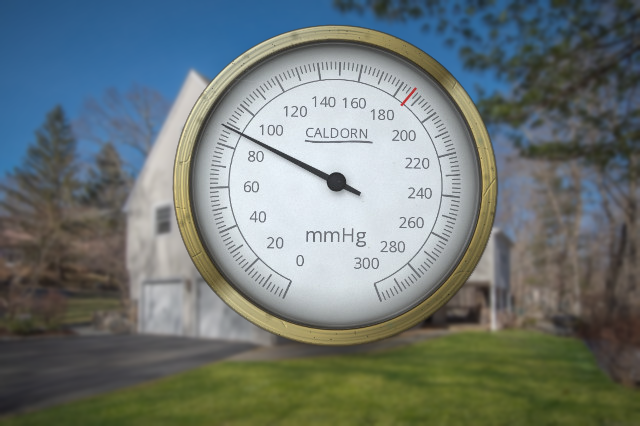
88 mmHg
